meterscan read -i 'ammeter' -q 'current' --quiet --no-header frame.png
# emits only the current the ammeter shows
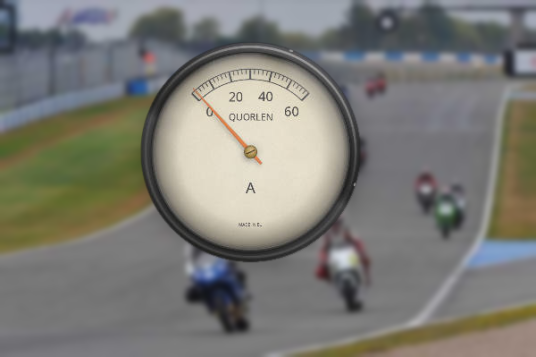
2 A
